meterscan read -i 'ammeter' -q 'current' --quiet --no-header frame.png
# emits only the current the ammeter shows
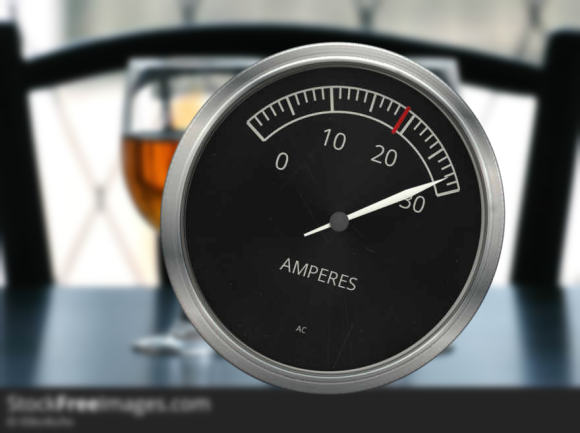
28 A
